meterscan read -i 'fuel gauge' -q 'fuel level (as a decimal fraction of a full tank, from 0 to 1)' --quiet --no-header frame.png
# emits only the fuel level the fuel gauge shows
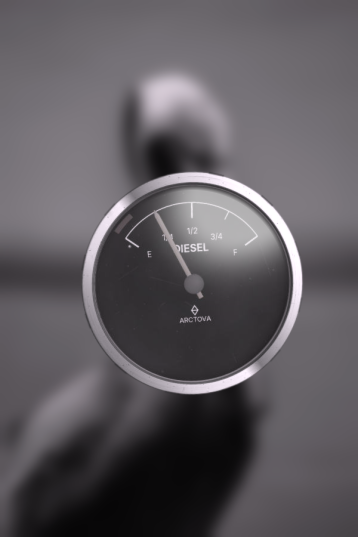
0.25
